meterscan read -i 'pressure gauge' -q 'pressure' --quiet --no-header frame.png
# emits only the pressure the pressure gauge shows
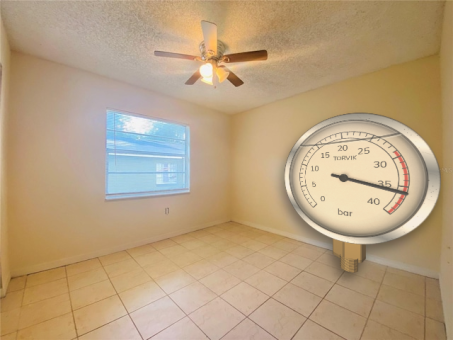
36 bar
